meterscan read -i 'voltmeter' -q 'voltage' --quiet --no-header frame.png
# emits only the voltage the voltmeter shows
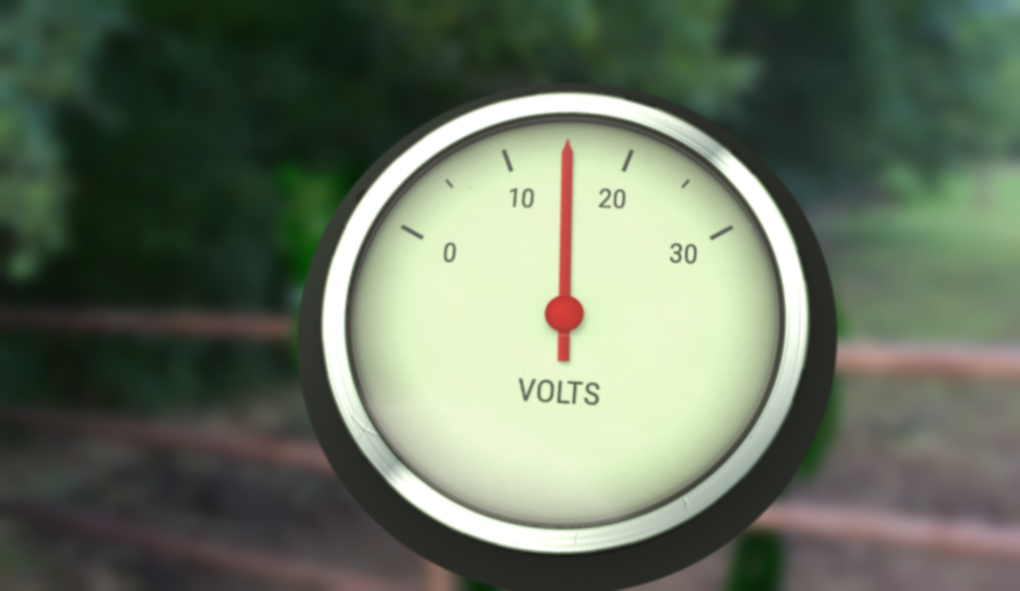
15 V
